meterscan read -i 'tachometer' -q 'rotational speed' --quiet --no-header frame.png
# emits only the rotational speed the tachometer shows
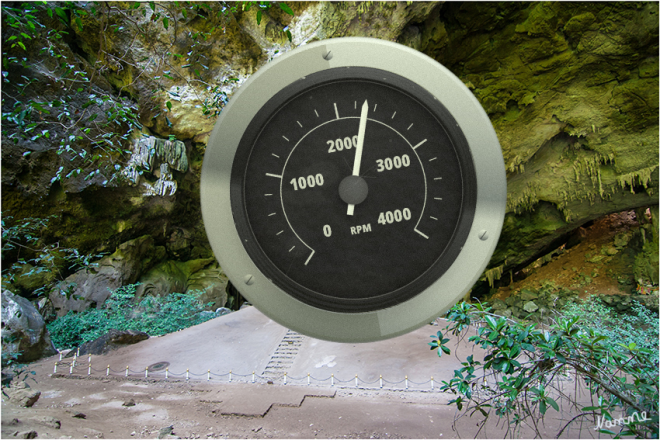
2300 rpm
